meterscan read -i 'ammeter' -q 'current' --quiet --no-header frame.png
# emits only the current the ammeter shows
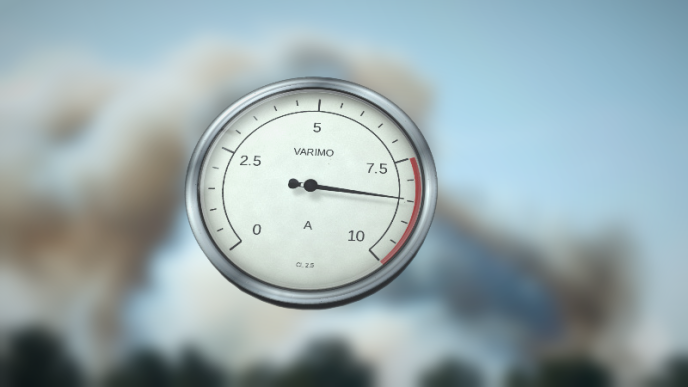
8.5 A
